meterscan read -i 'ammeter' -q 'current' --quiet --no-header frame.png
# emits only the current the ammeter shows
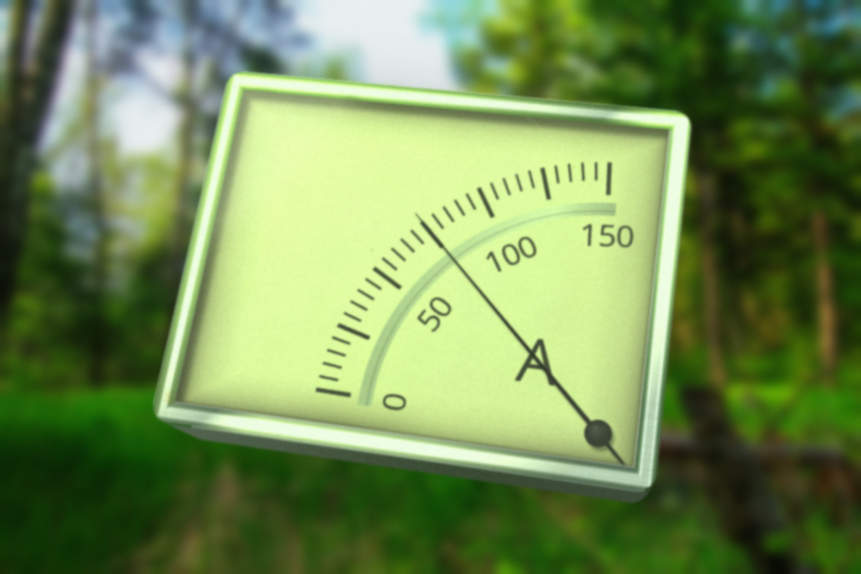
75 A
